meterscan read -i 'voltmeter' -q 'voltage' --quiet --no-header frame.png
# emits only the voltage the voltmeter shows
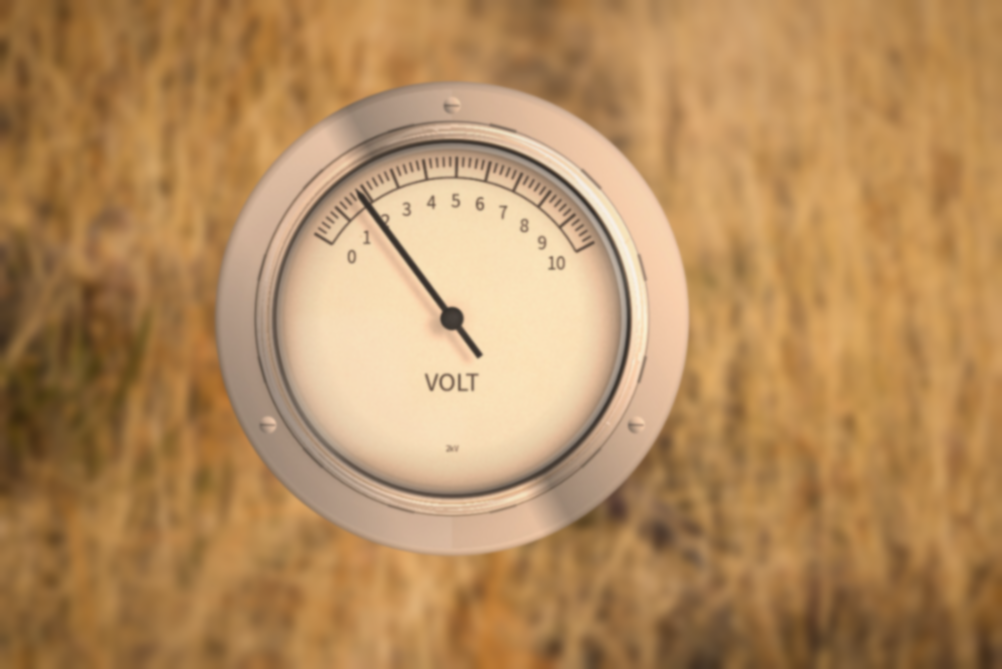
1.8 V
